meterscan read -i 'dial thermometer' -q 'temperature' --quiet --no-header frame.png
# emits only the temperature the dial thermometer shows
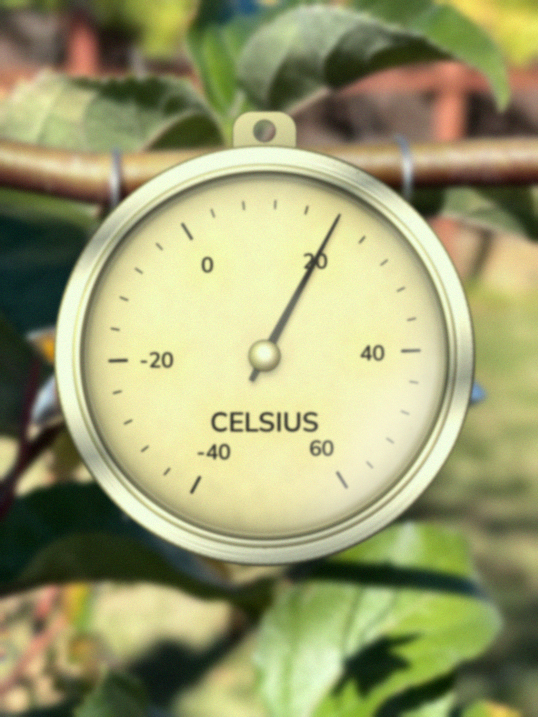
20 °C
